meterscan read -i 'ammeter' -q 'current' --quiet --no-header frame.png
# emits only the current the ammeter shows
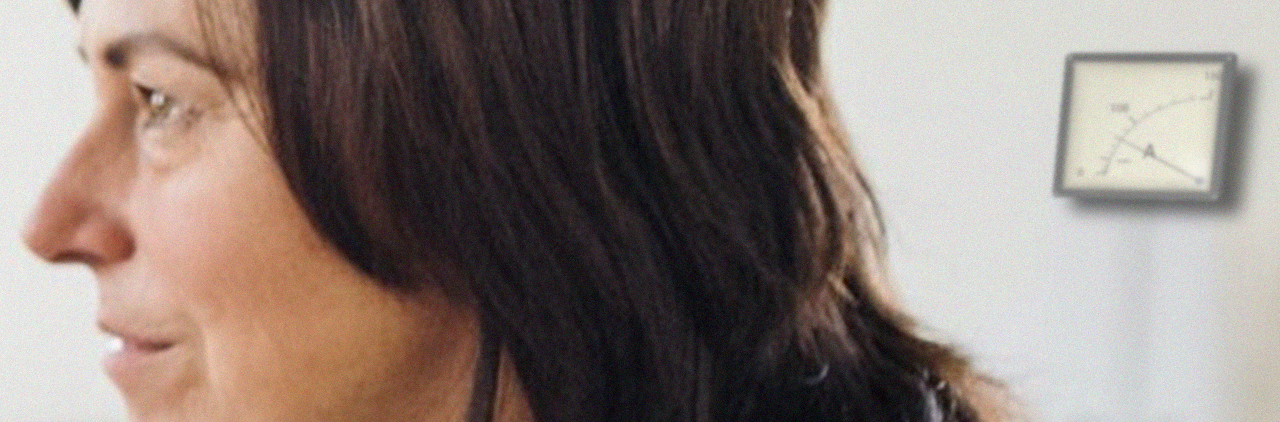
80 A
